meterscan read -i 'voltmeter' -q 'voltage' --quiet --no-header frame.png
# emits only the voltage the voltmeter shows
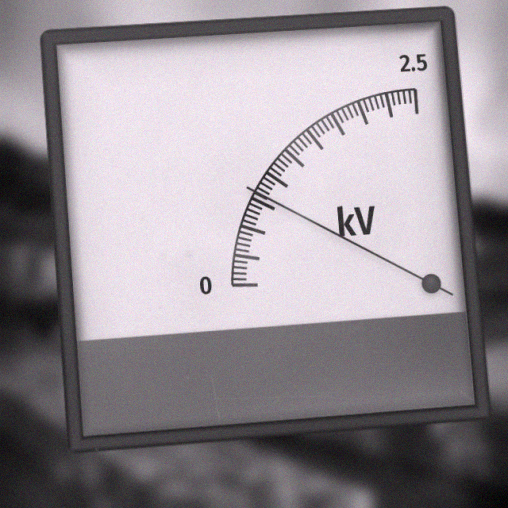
0.8 kV
